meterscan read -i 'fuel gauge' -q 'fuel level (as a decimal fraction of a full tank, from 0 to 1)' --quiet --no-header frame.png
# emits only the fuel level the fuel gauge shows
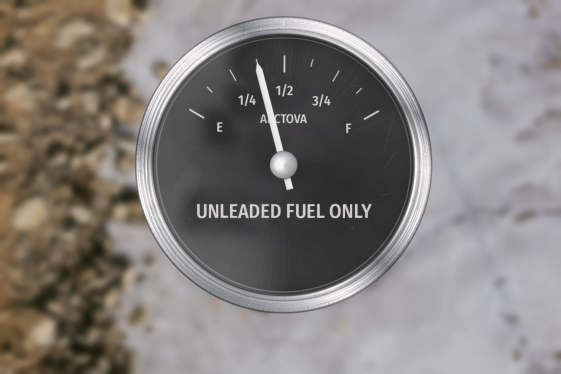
0.375
